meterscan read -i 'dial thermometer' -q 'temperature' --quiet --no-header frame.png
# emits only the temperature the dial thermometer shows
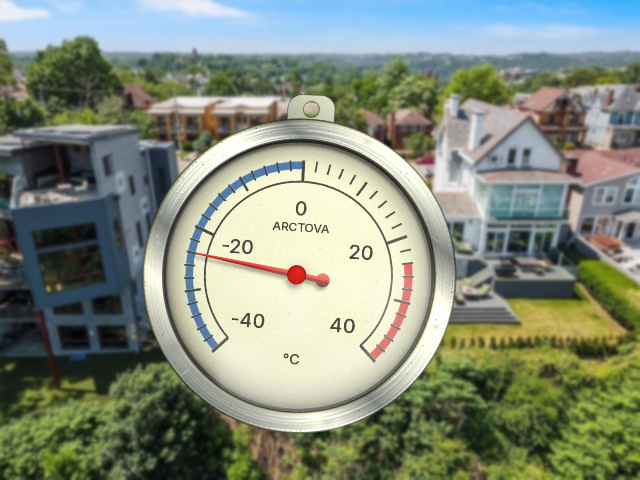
-24 °C
